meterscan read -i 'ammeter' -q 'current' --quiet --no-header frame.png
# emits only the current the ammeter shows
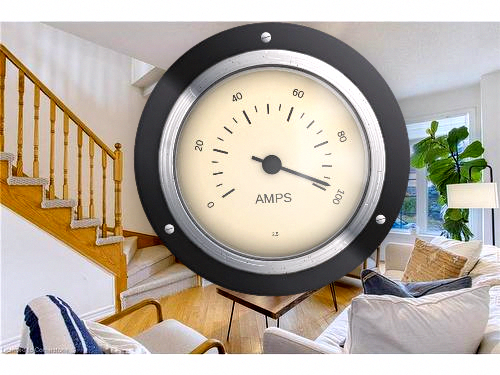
97.5 A
